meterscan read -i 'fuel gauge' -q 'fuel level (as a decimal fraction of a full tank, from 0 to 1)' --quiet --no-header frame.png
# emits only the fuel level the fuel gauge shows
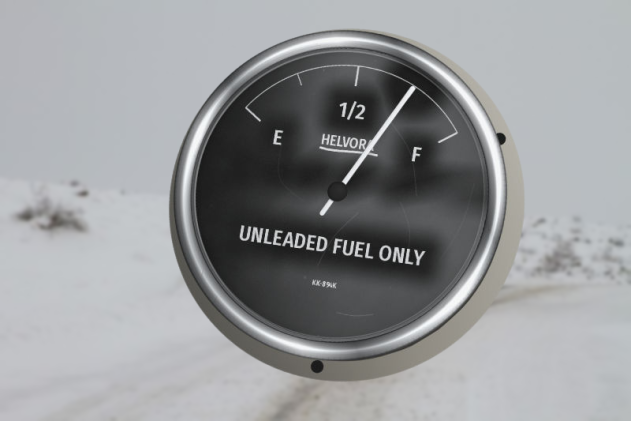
0.75
